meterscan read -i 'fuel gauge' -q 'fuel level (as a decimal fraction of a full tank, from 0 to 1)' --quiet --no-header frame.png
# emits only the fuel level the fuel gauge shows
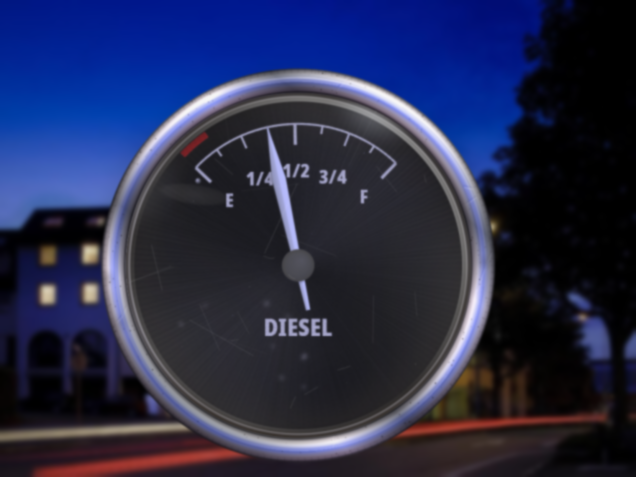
0.375
